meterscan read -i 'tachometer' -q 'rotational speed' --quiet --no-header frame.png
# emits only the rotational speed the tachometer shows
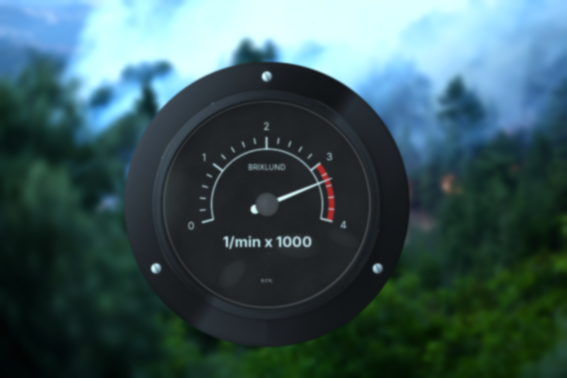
3300 rpm
